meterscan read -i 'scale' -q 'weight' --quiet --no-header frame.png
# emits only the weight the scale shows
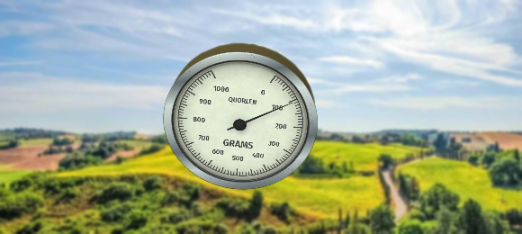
100 g
